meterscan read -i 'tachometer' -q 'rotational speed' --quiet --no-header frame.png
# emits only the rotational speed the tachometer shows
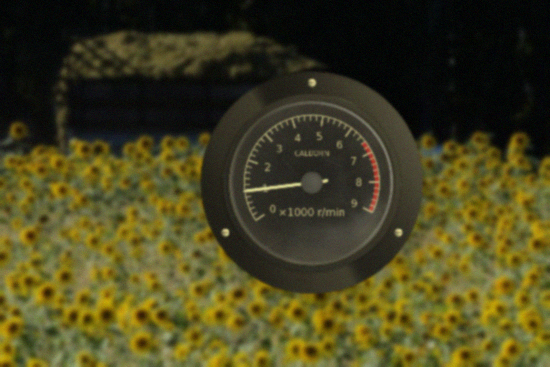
1000 rpm
